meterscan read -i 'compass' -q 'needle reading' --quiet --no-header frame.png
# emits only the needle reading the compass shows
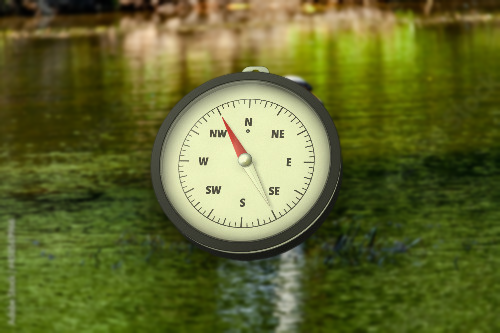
330 °
